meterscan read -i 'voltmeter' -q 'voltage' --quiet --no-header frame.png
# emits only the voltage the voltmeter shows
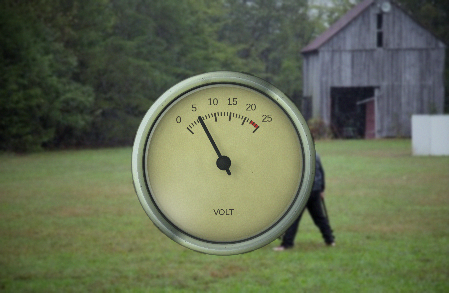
5 V
